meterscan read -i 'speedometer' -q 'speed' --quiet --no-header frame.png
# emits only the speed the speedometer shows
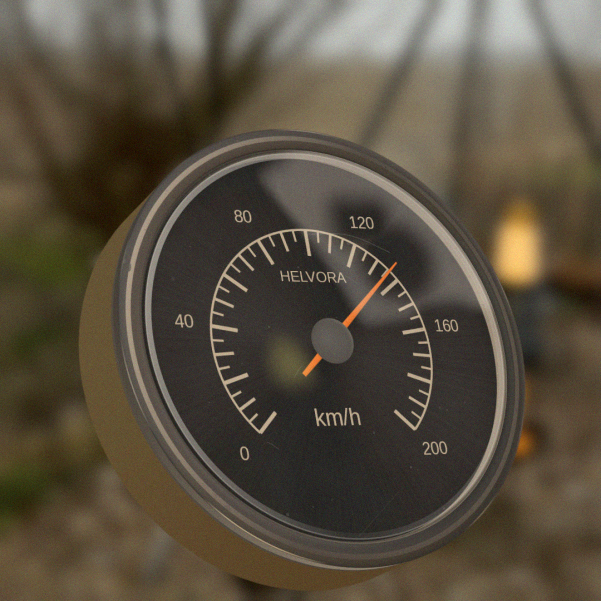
135 km/h
